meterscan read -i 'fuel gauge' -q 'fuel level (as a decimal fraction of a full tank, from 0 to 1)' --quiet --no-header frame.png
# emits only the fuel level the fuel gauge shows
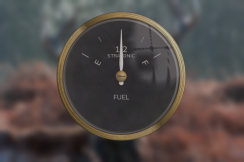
0.5
